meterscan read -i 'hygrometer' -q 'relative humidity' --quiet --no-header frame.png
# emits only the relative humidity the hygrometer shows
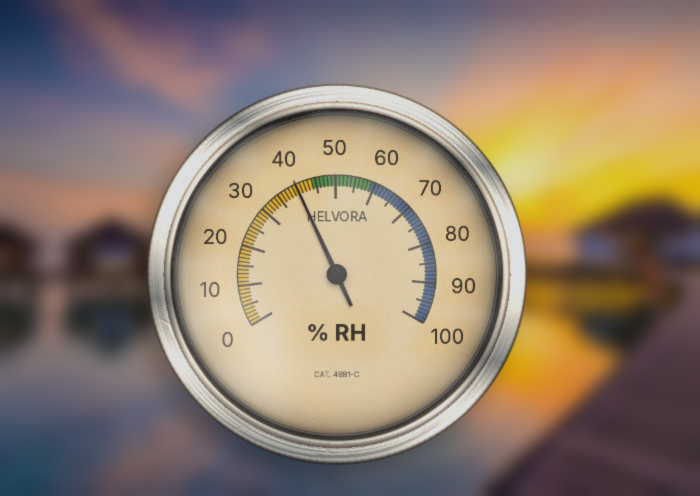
40 %
